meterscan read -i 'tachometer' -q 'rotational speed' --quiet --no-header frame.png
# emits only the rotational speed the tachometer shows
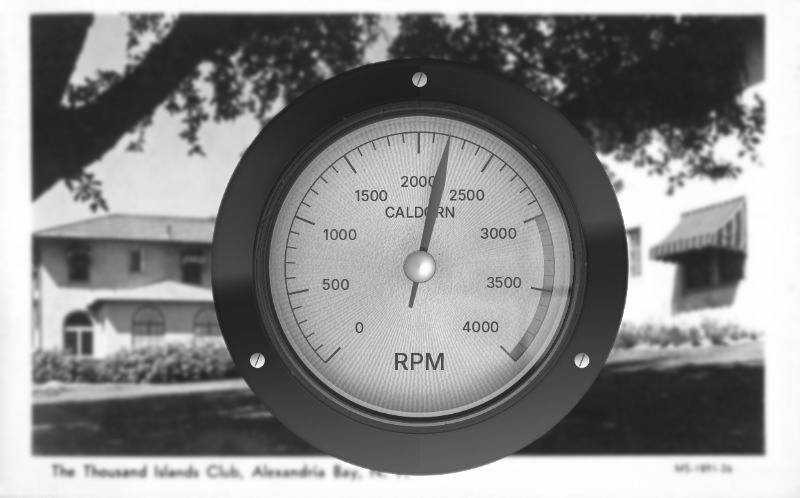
2200 rpm
